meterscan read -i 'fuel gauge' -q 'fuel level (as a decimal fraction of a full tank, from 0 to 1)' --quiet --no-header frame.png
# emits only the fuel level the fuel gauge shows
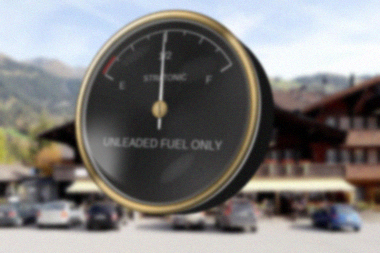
0.5
